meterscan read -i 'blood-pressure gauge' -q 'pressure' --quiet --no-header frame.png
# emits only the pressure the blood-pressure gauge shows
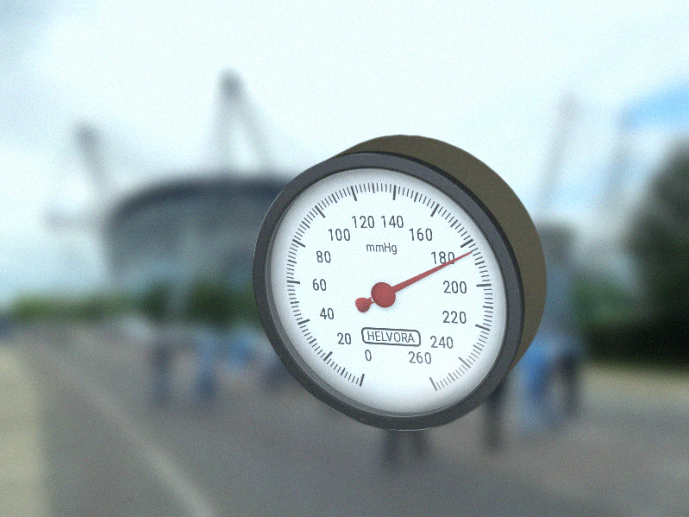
184 mmHg
